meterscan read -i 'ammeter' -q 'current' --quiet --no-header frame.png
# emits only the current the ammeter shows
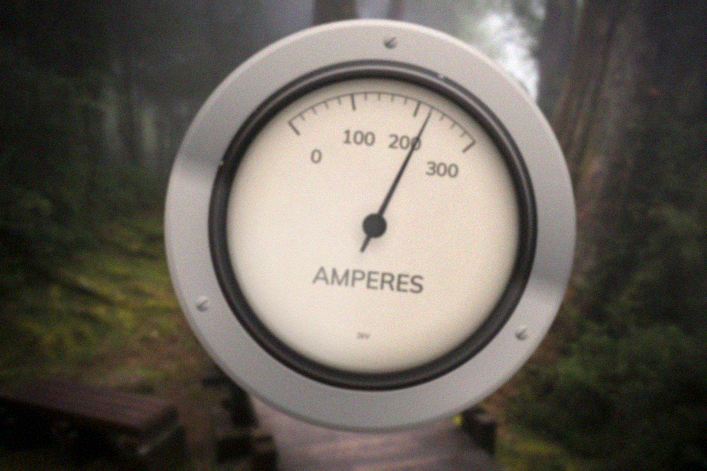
220 A
